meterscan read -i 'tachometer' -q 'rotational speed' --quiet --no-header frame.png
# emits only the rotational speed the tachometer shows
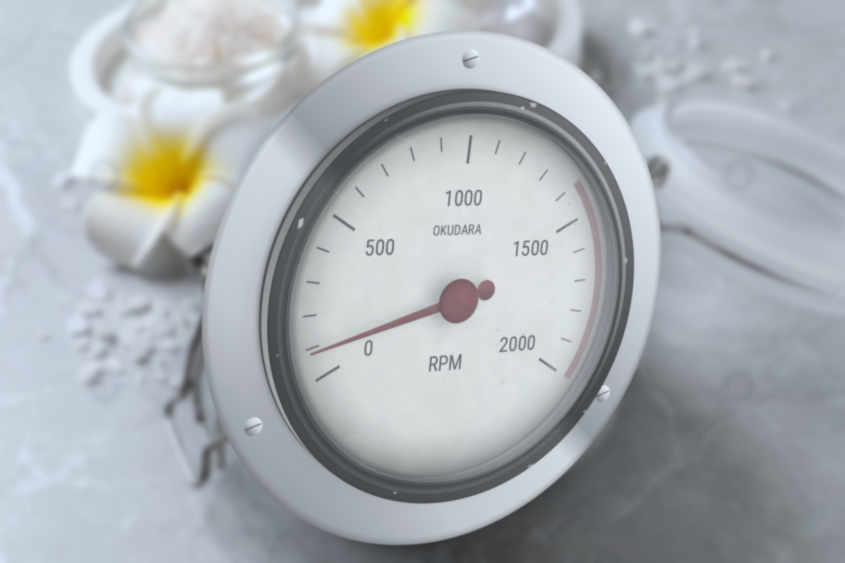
100 rpm
